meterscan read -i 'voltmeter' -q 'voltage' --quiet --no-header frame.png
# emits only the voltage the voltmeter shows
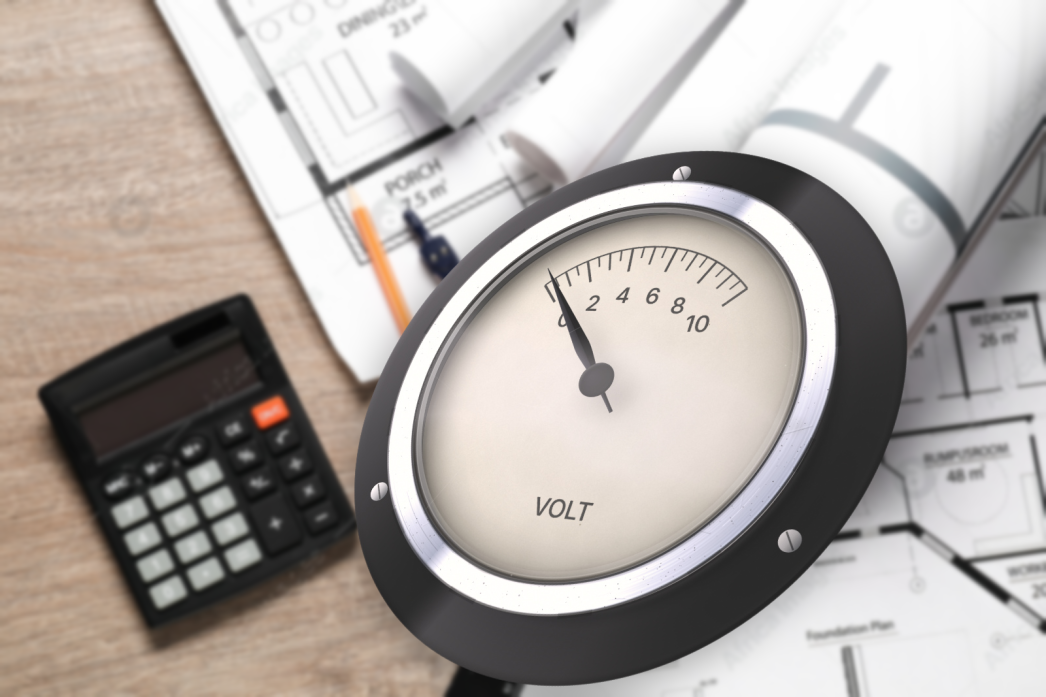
0.5 V
